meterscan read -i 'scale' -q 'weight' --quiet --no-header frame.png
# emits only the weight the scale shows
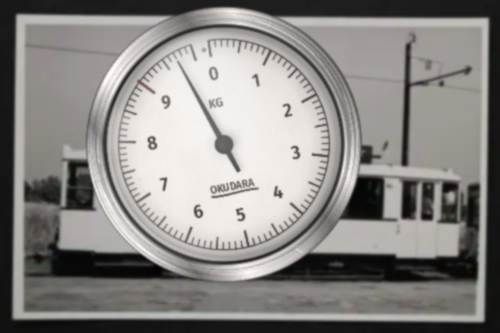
9.7 kg
